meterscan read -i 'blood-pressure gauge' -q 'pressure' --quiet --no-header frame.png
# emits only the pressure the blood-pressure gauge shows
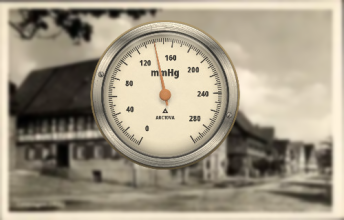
140 mmHg
